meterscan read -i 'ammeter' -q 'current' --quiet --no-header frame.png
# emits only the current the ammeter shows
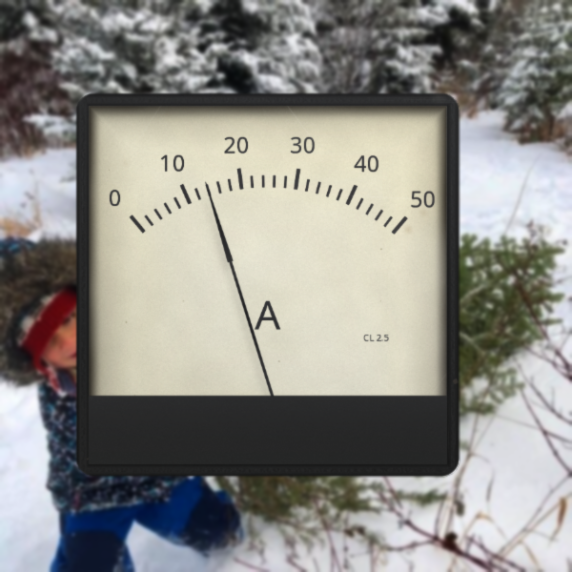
14 A
